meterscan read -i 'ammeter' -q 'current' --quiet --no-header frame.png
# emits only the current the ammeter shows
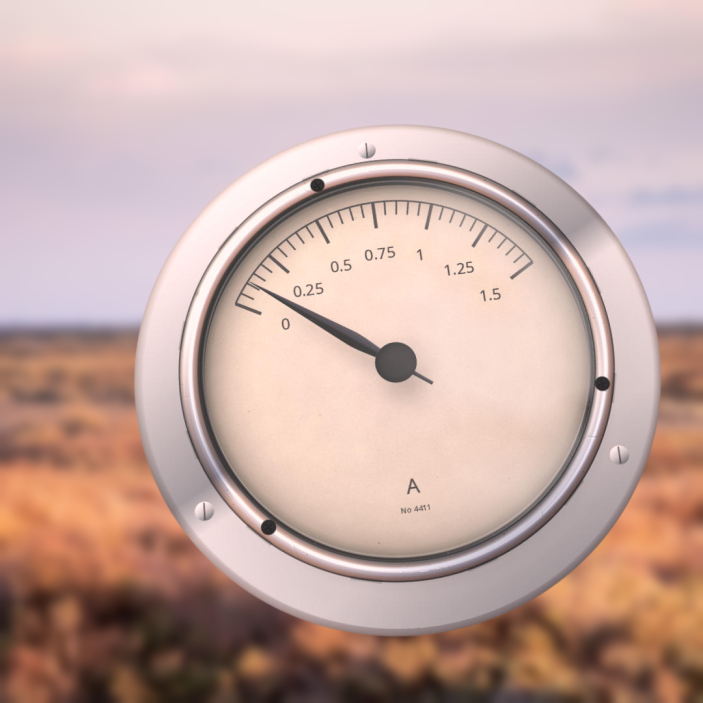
0.1 A
